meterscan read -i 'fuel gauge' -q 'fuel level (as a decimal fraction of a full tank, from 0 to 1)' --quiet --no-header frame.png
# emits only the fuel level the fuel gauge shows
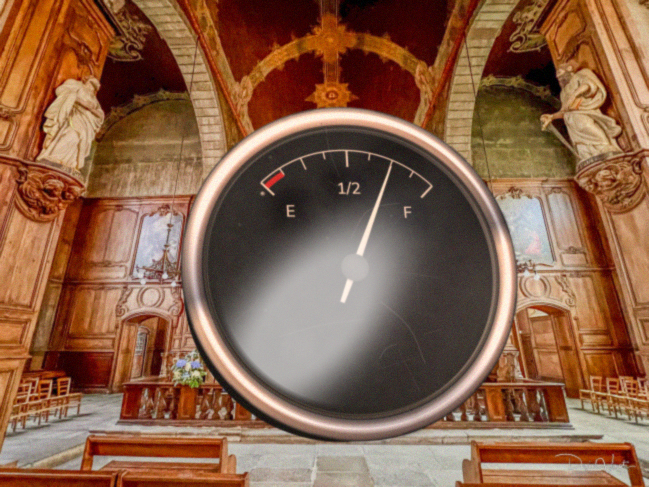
0.75
